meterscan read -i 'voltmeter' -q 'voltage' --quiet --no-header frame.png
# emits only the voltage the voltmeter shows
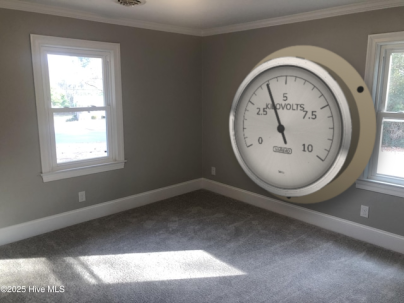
4 kV
